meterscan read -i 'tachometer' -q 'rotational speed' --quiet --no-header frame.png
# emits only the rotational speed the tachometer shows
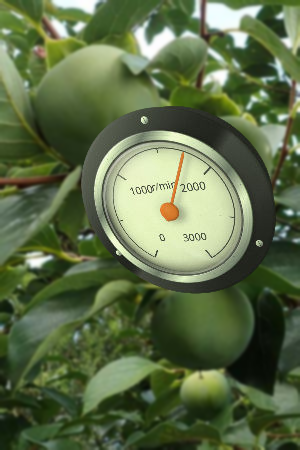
1750 rpm
